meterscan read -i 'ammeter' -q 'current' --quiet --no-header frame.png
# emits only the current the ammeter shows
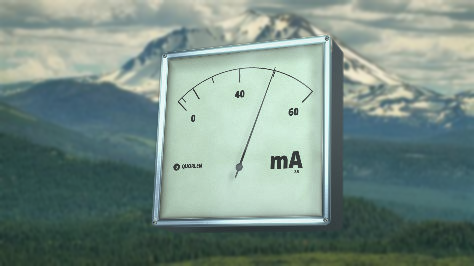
50 mA
